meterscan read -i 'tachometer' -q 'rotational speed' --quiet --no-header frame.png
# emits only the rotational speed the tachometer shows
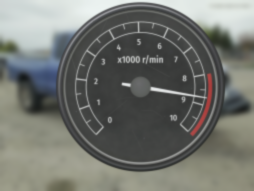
8750 rpm
